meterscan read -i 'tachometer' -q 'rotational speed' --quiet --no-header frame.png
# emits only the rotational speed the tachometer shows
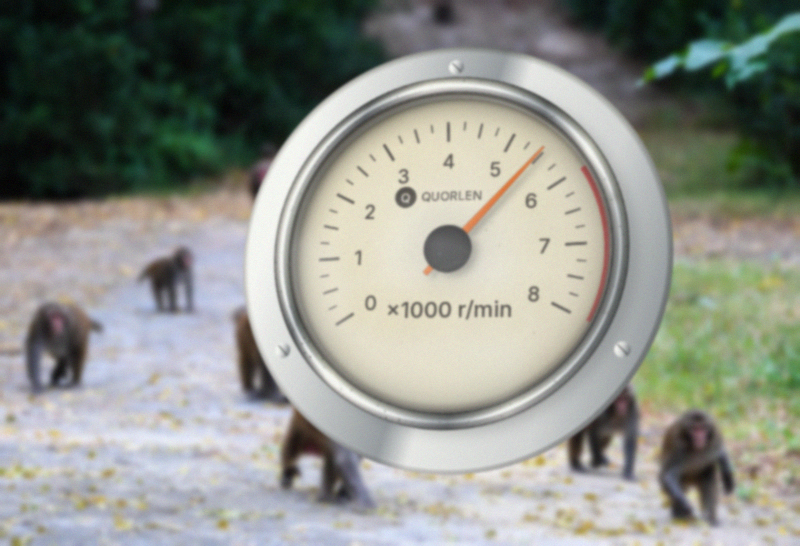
5500 rpm
